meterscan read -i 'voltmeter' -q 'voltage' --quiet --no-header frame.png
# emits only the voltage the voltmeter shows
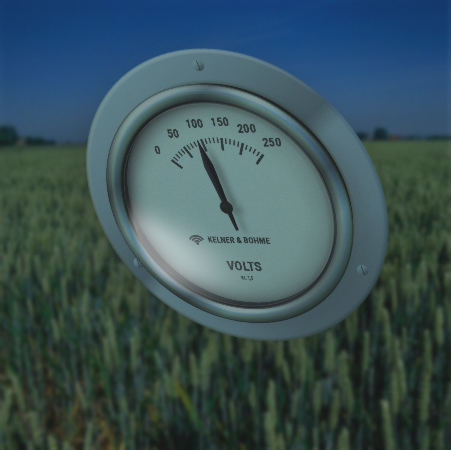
100 V
